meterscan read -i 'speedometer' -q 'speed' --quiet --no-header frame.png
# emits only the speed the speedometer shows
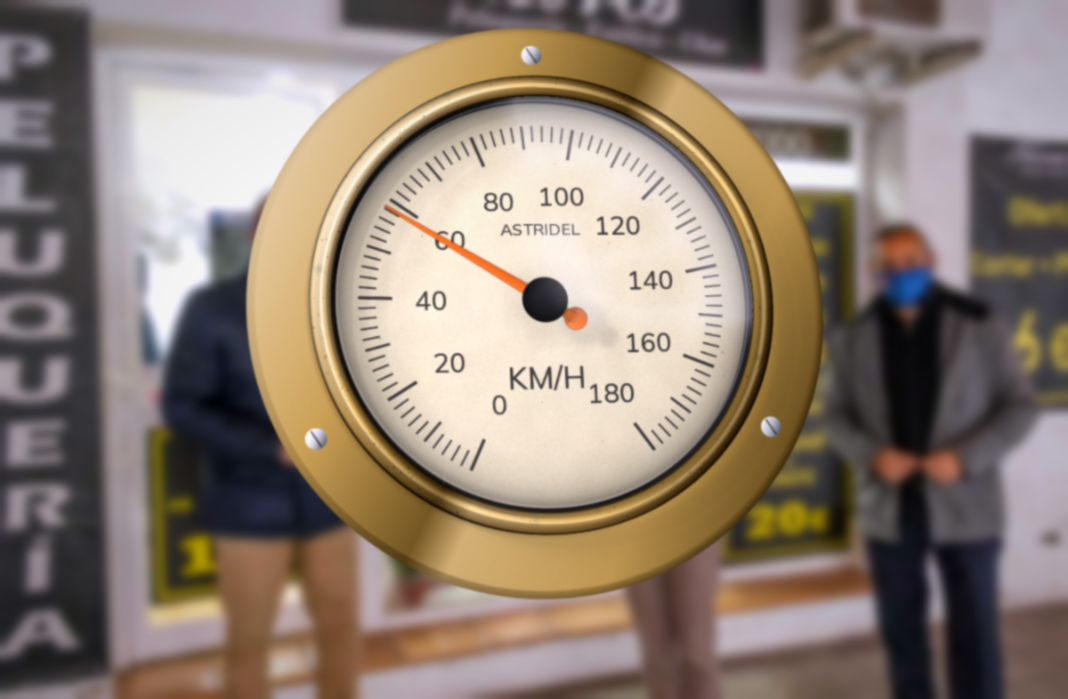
58 km/h
